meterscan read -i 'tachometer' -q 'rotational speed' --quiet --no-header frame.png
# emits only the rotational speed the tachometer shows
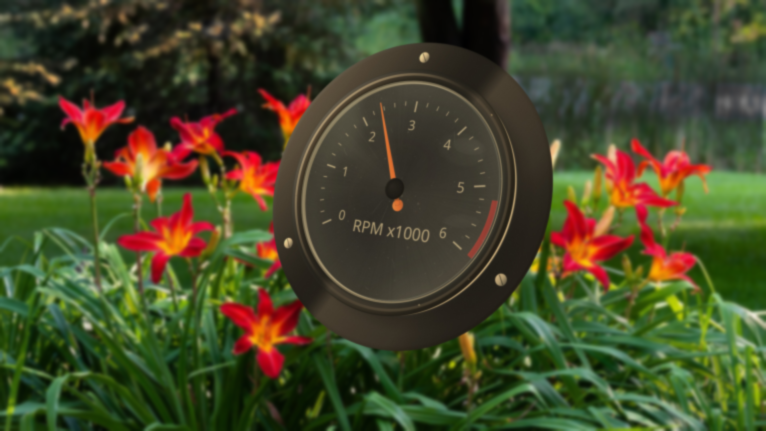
2400 rpm
